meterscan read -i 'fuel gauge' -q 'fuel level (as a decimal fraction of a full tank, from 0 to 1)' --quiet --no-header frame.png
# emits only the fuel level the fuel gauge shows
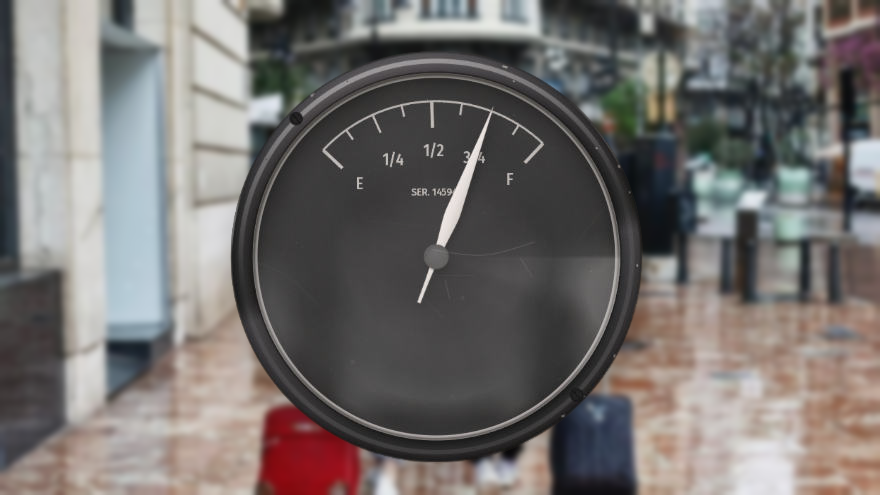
0.75
